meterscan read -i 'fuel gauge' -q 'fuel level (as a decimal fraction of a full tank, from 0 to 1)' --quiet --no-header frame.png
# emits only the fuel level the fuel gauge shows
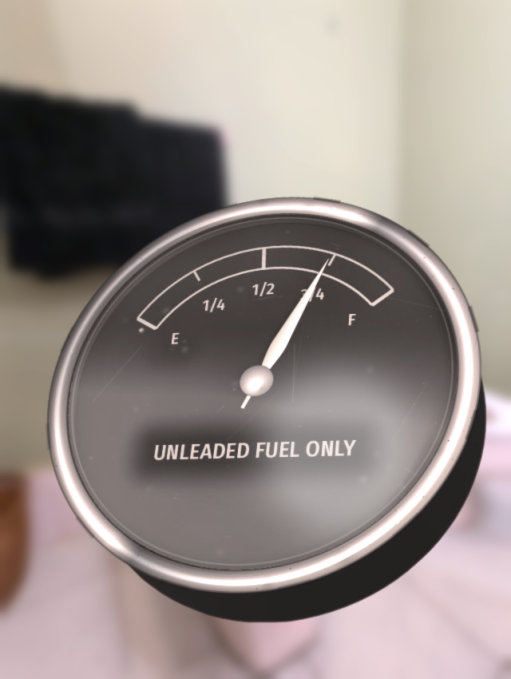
0.75
